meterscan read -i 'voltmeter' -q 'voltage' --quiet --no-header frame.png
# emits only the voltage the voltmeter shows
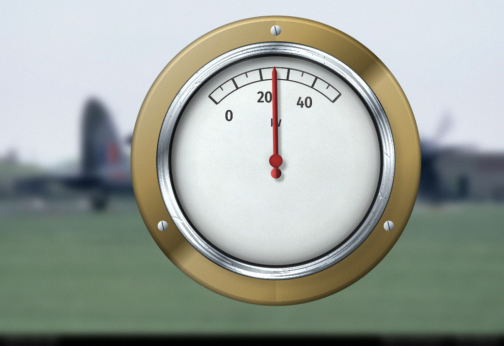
25 kV
